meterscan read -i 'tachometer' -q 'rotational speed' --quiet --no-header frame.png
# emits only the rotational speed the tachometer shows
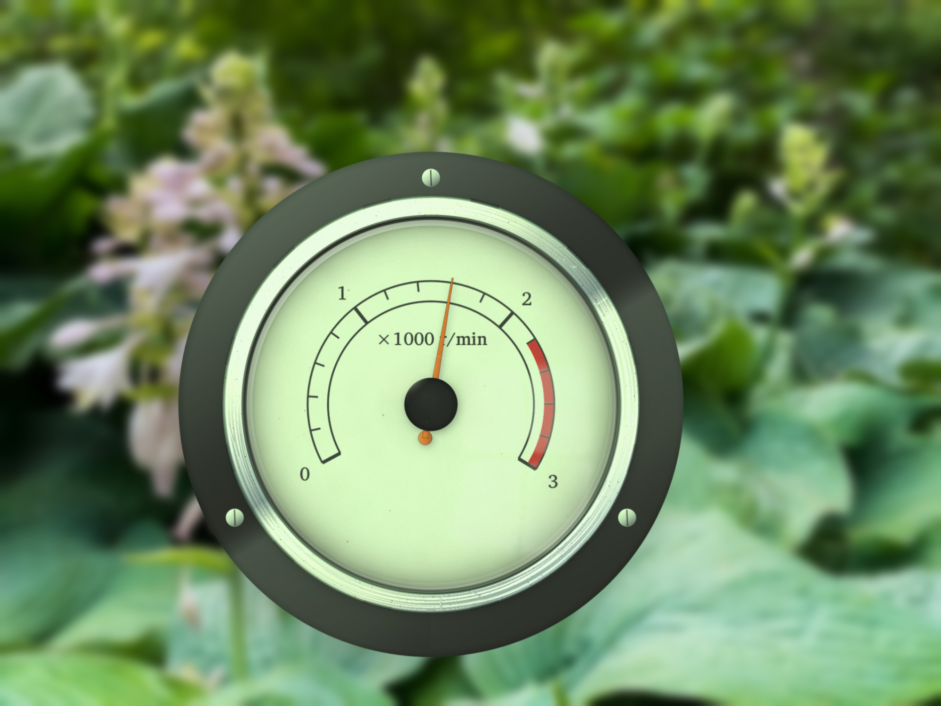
1600 rpm
